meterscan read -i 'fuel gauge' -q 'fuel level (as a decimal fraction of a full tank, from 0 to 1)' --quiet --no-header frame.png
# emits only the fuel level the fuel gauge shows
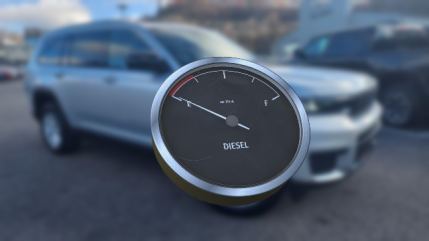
0
